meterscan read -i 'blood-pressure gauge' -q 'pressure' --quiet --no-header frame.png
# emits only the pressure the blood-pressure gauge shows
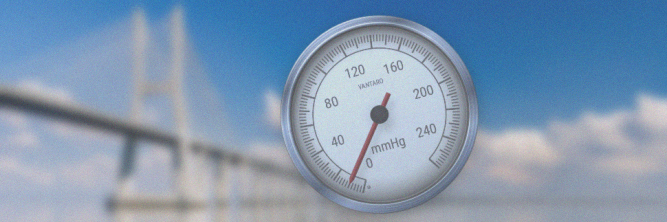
10 mmHg
